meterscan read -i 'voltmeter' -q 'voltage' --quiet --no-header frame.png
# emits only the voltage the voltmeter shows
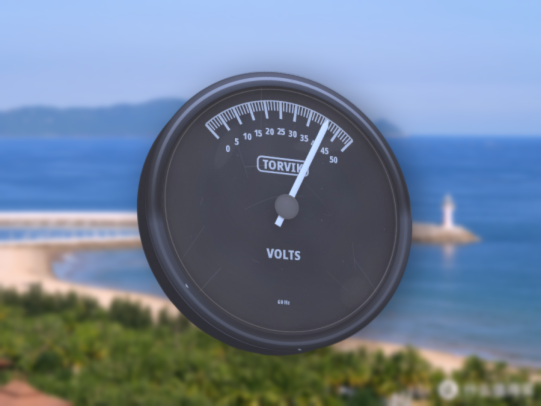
40 V
